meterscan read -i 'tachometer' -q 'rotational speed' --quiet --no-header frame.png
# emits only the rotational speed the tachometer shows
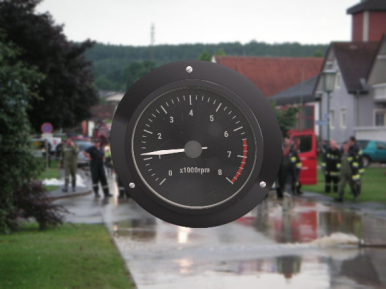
1200 rpm
